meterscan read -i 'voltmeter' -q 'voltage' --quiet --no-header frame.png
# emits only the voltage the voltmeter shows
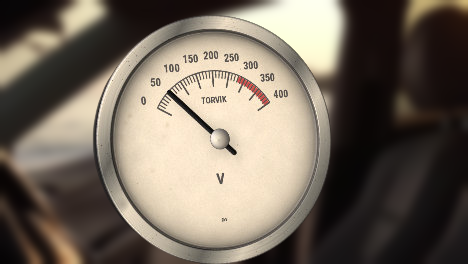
50 V
